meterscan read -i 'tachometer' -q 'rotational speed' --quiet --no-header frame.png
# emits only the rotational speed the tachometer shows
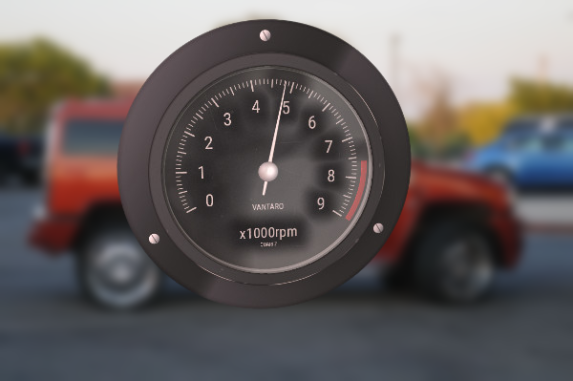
4800 rpm
